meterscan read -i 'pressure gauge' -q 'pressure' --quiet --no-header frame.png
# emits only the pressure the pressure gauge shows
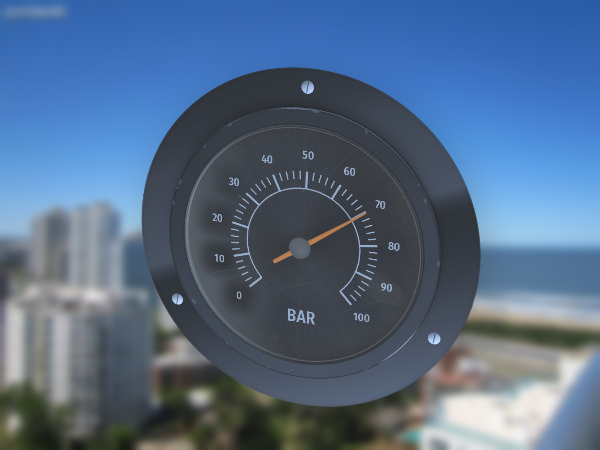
70 bar
